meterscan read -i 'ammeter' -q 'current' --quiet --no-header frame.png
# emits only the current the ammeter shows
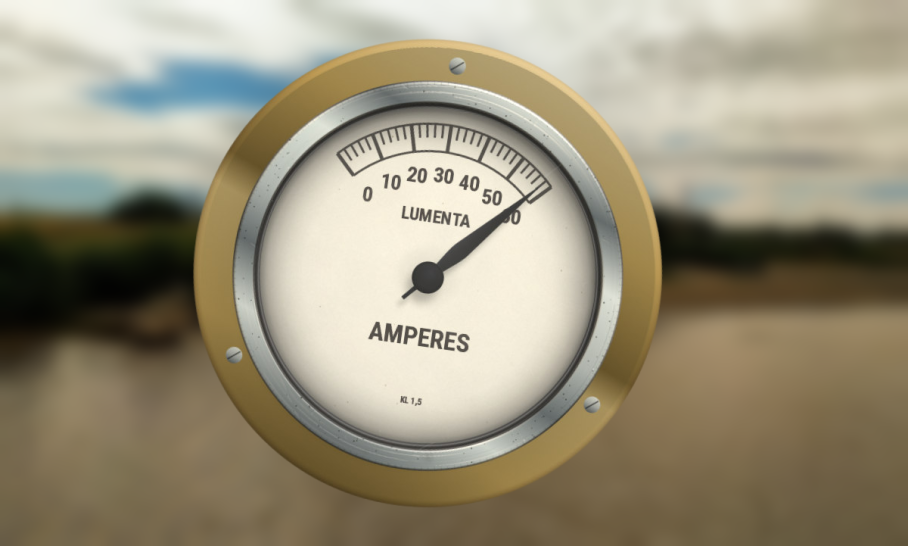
58 A
